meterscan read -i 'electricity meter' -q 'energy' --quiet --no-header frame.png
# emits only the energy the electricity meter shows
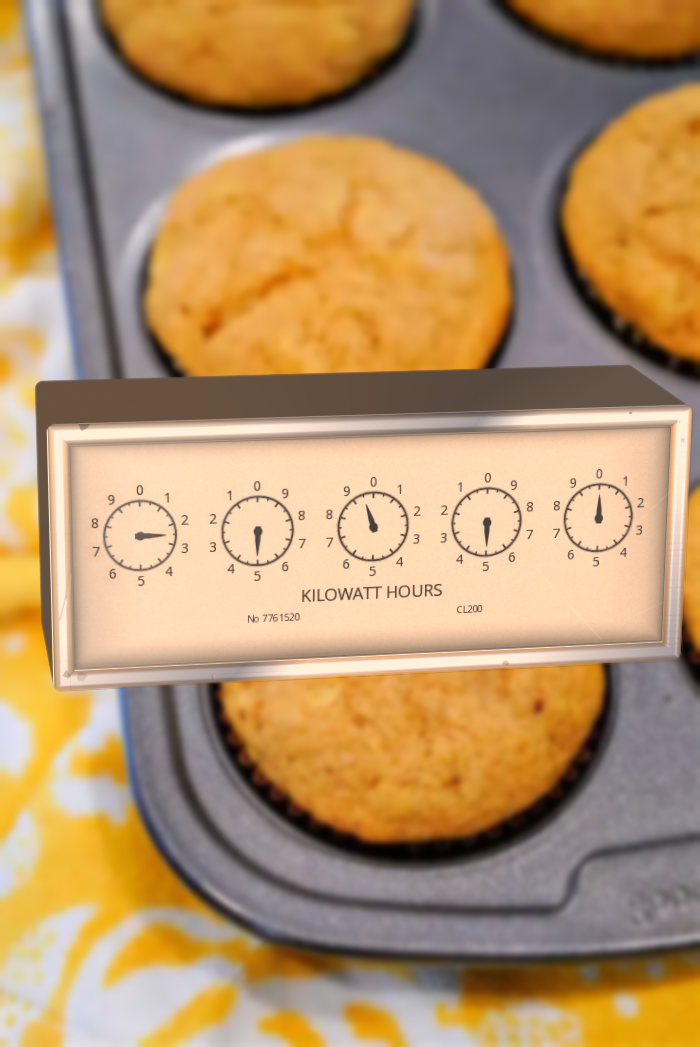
24950 kWh
